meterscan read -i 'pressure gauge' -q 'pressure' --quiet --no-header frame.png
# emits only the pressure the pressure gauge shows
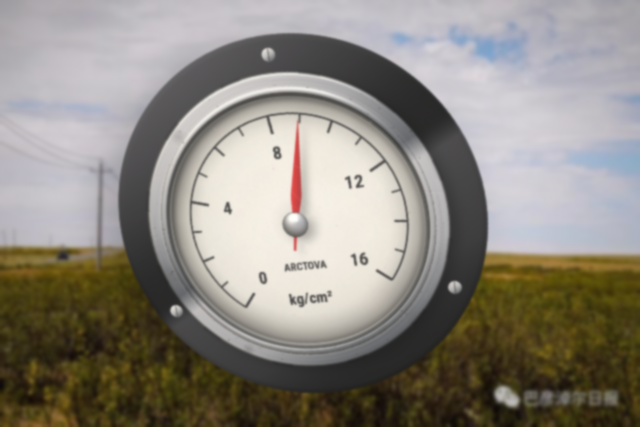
9 kg/cm²
